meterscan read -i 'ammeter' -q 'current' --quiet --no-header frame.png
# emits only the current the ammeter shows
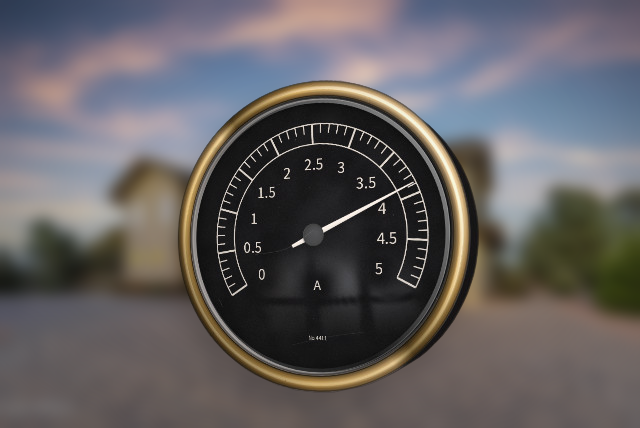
3.9 A
